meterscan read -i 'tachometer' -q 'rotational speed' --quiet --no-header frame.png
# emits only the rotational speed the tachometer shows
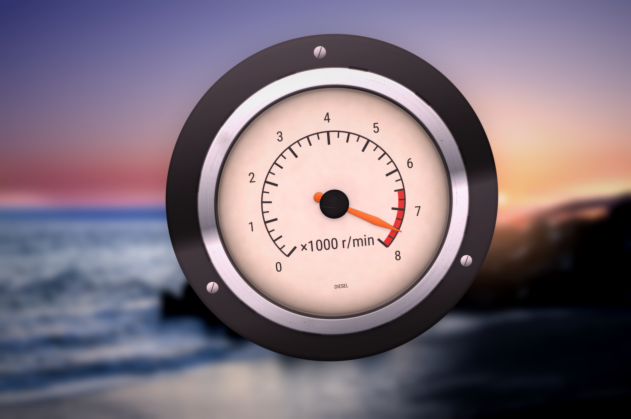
7500 rpm
